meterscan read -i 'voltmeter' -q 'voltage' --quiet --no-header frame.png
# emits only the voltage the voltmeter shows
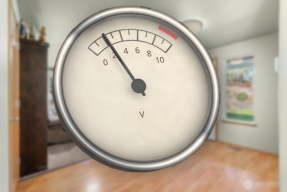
2 V
